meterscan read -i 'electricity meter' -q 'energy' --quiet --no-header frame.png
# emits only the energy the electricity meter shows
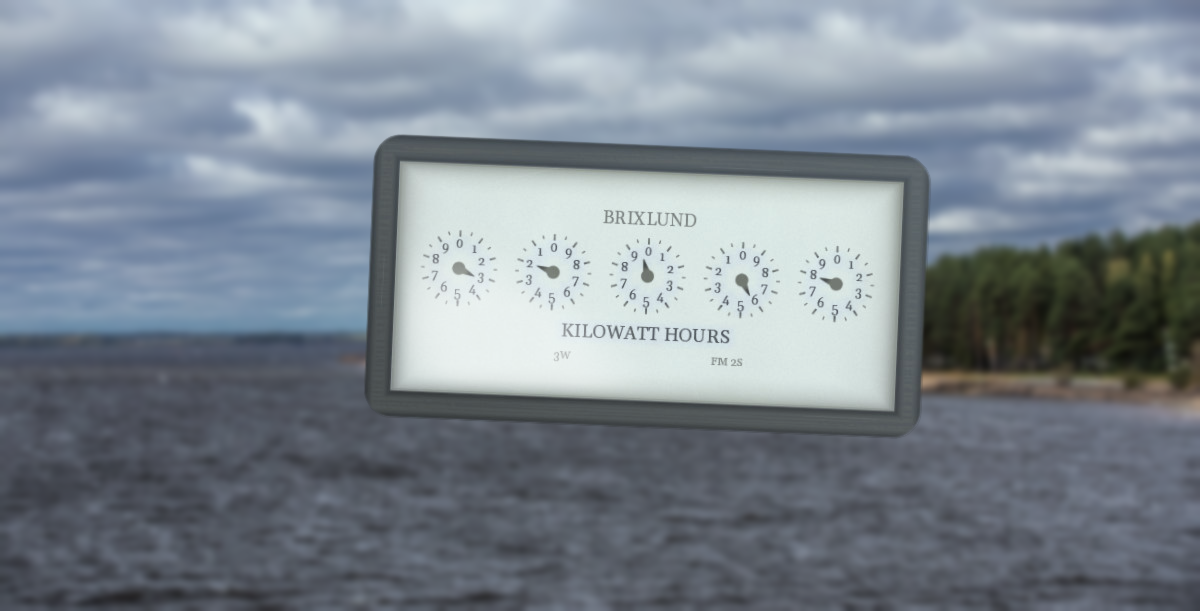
31958 kWh
